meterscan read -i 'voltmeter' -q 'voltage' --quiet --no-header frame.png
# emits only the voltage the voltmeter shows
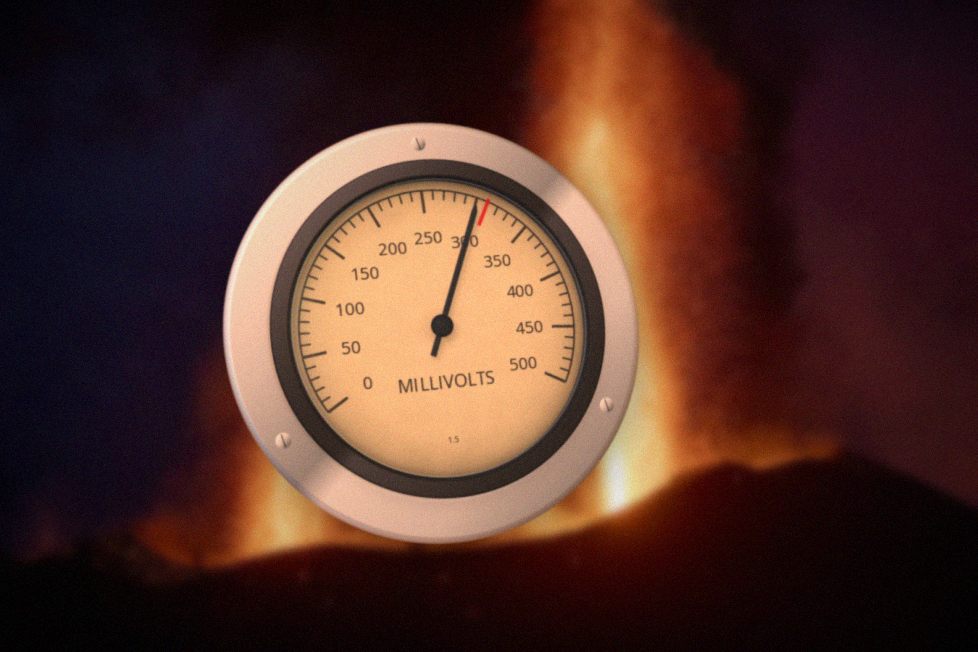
300 mV
